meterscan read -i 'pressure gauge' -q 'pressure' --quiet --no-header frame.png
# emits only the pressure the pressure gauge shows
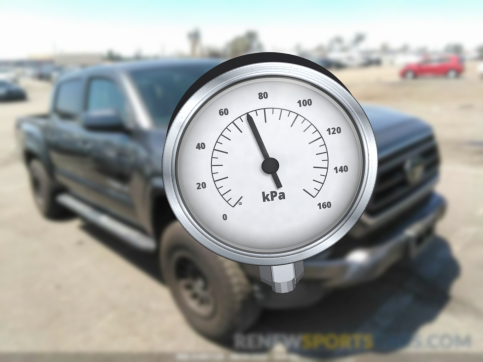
70 kPa
